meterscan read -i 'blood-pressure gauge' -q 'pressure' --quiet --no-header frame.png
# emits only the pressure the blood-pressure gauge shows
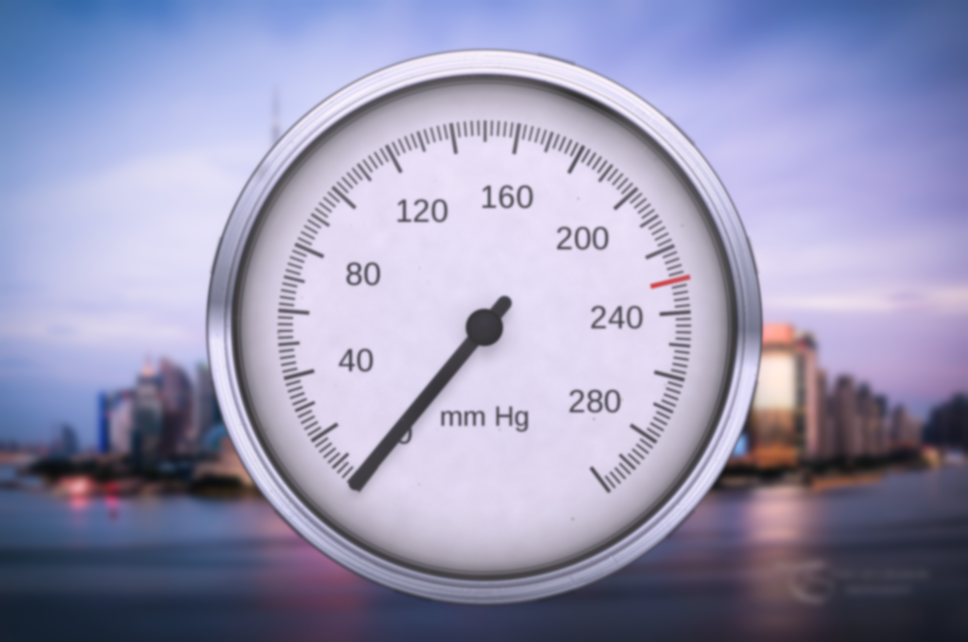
2 mmHg
